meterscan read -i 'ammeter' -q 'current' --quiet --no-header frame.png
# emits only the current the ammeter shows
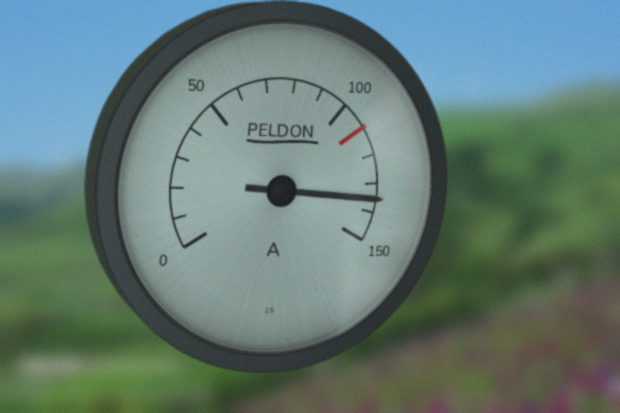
135 A
